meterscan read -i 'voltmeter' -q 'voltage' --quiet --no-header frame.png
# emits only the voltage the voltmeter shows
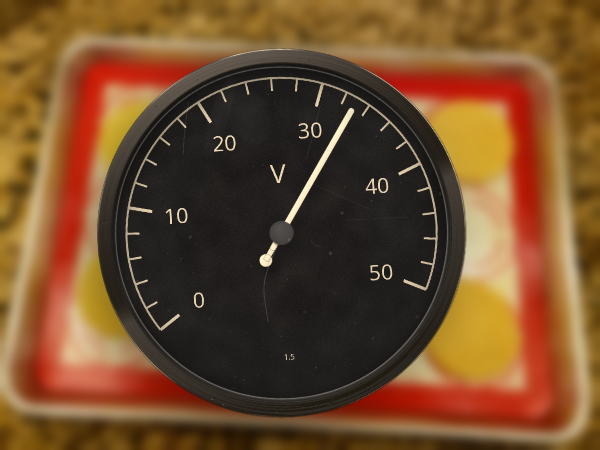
33 V
